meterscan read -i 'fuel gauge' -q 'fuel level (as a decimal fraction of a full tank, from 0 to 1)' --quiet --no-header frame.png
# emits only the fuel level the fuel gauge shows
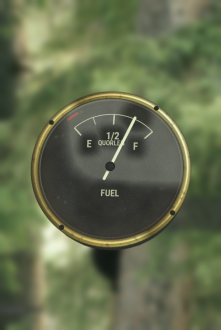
0.75
